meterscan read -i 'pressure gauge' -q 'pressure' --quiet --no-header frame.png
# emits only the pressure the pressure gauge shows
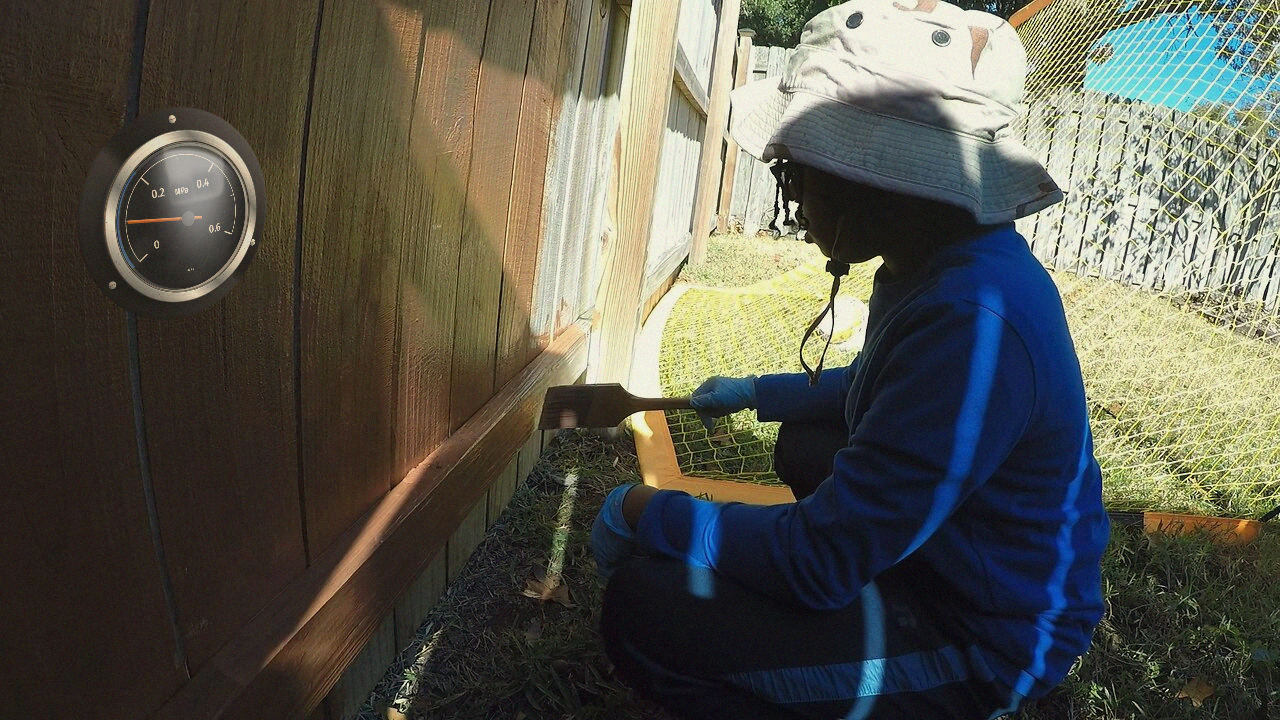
0.1 MPa
